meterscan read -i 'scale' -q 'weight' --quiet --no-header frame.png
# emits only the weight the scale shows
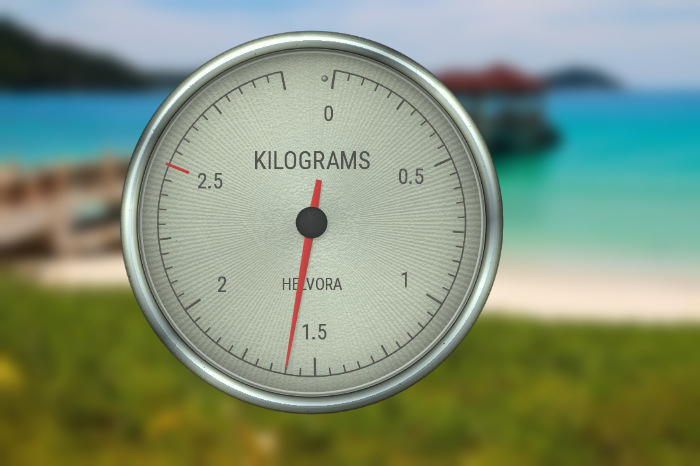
1.6 kg
